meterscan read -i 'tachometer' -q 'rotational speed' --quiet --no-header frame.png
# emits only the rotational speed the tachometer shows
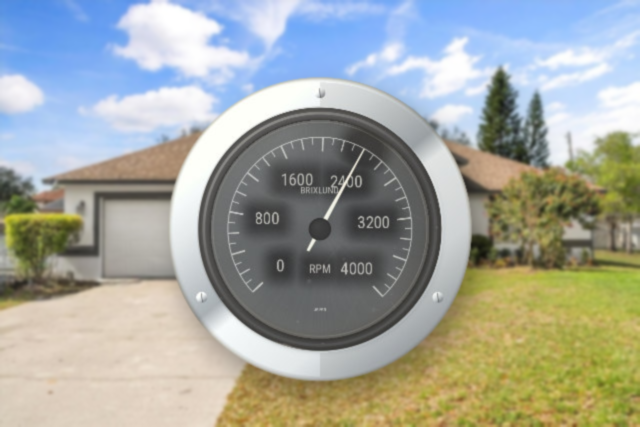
2400 rpm
